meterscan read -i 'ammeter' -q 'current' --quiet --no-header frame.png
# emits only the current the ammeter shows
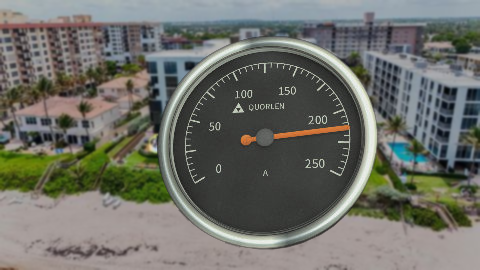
215 A
